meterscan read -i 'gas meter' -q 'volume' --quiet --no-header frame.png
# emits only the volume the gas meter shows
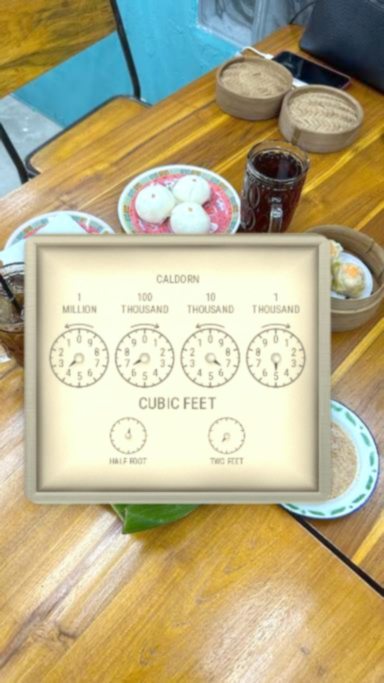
366500 ft³
